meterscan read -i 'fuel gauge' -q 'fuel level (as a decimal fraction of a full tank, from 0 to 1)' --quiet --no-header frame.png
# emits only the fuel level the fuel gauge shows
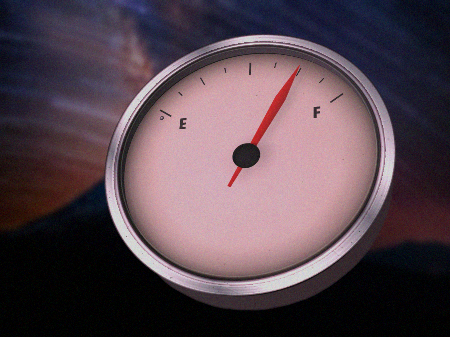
0.75
